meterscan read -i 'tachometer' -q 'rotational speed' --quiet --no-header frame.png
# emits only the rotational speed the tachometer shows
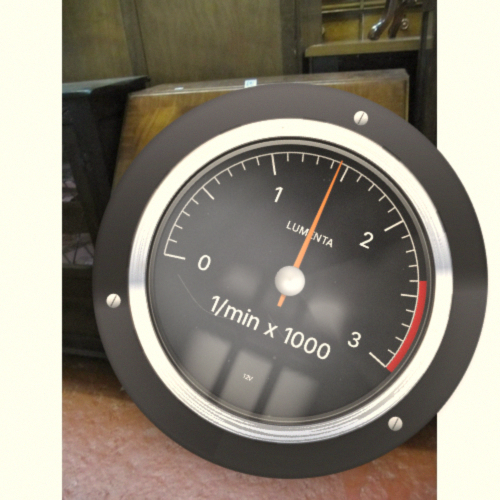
1450 rpm
